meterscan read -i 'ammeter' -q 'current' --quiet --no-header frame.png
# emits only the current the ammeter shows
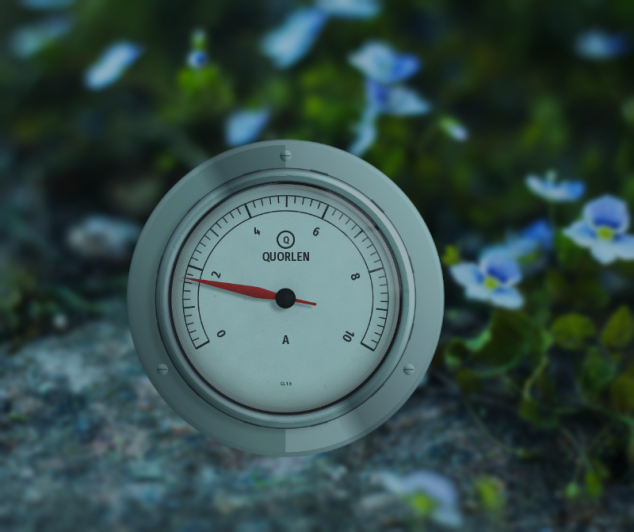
1.7 A
